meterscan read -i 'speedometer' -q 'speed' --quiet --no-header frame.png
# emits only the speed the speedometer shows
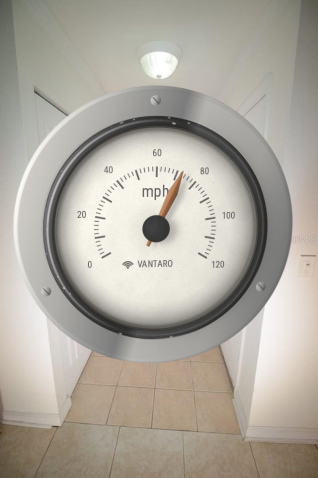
72 mph
